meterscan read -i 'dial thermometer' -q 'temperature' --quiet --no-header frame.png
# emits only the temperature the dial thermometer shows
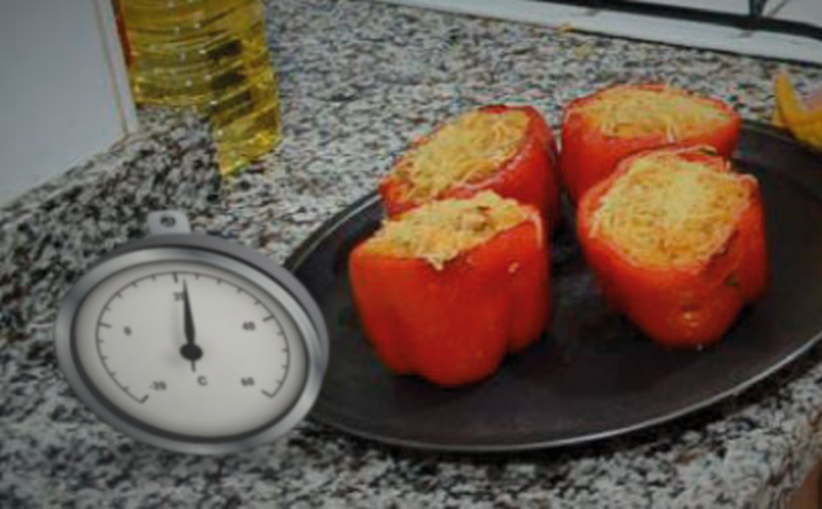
22 °C
